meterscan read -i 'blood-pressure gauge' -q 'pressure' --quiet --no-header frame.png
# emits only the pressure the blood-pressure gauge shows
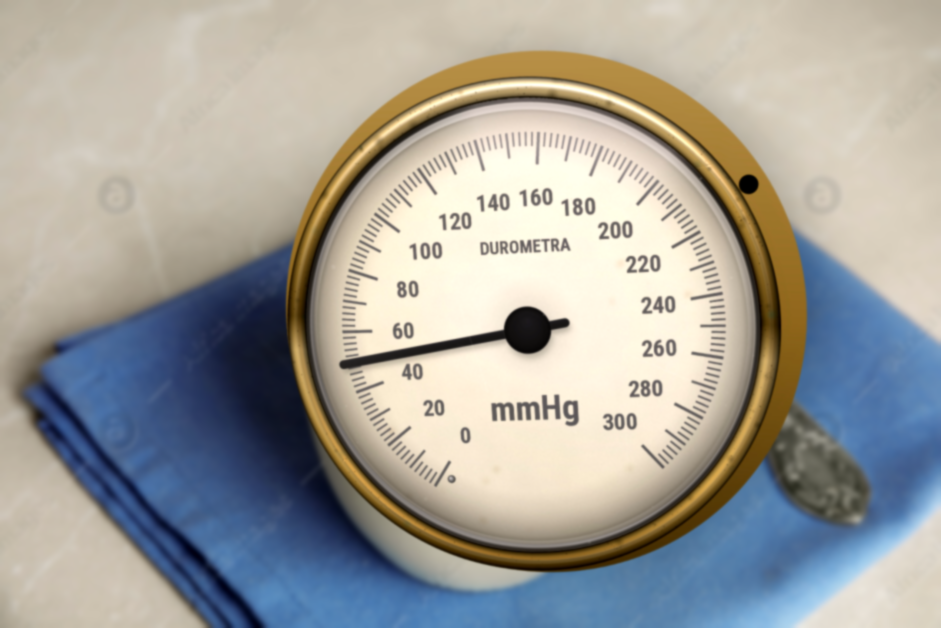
50 mmHg
